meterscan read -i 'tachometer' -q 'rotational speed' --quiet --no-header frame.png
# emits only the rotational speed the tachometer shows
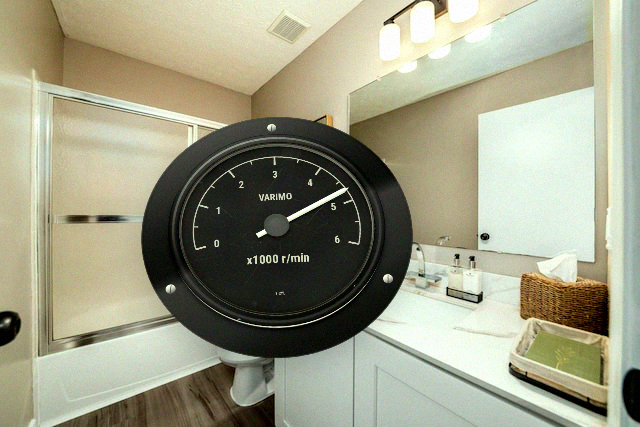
4750 rpm
